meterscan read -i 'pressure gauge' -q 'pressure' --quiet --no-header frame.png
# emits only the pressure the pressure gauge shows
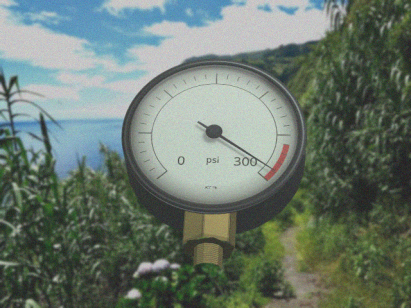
290 psi
